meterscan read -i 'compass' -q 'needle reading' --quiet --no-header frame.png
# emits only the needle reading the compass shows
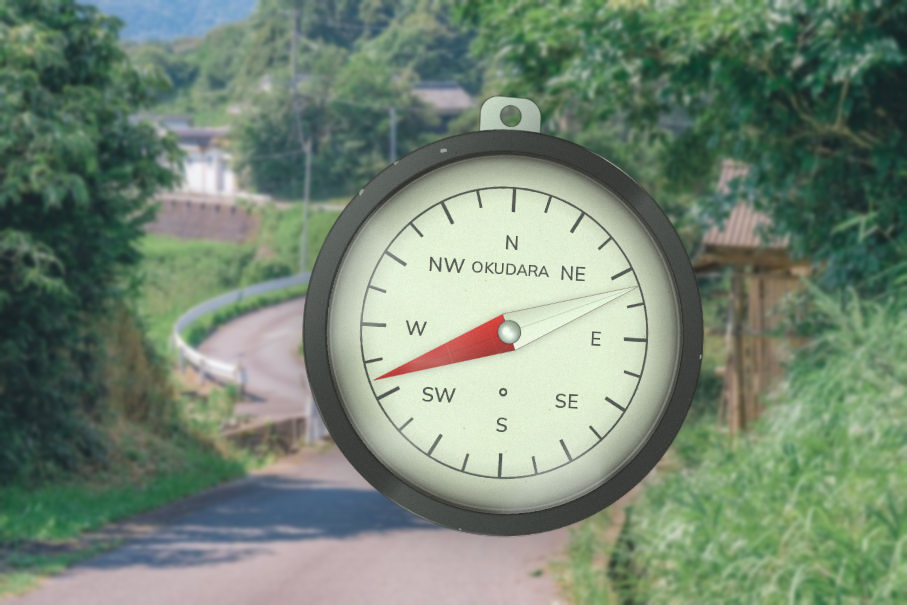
247.5 °
